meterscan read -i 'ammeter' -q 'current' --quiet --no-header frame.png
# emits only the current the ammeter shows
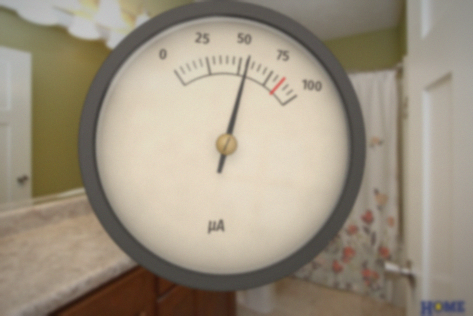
55 µA
